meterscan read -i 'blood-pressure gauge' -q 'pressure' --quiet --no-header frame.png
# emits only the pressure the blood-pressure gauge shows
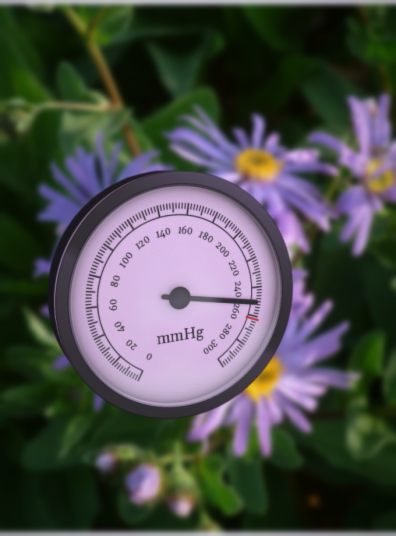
250 mmHg
